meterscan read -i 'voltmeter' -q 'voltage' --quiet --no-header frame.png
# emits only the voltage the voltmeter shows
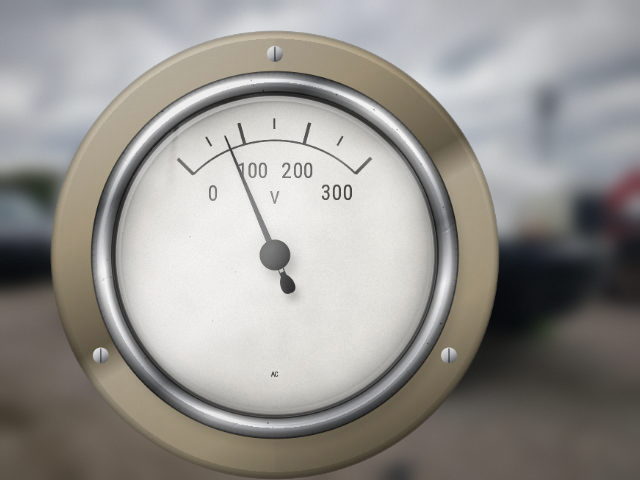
75 V
